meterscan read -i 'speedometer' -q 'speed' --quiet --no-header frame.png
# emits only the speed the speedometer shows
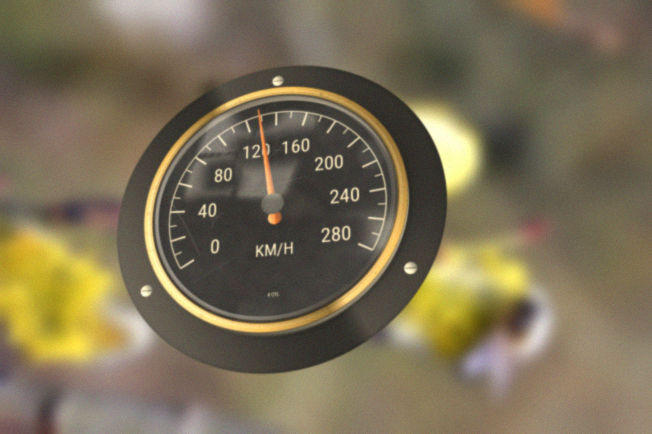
130 km/h
